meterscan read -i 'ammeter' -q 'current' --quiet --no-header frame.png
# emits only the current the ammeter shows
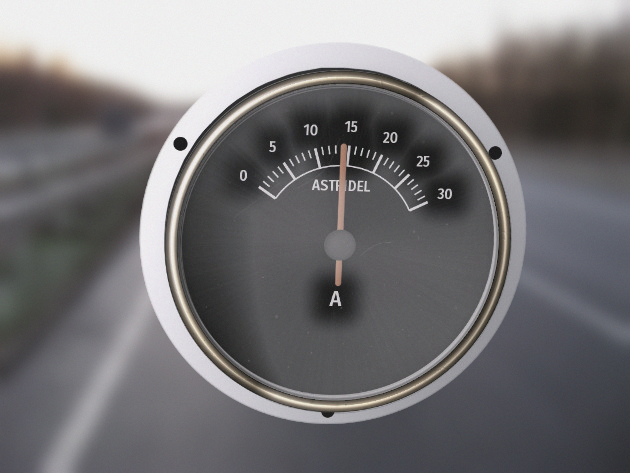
14 A
